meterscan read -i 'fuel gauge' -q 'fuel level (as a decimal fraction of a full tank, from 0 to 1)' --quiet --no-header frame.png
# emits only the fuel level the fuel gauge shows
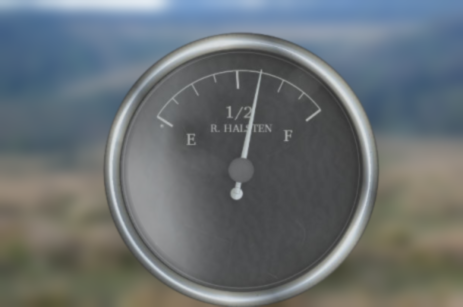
0.625
